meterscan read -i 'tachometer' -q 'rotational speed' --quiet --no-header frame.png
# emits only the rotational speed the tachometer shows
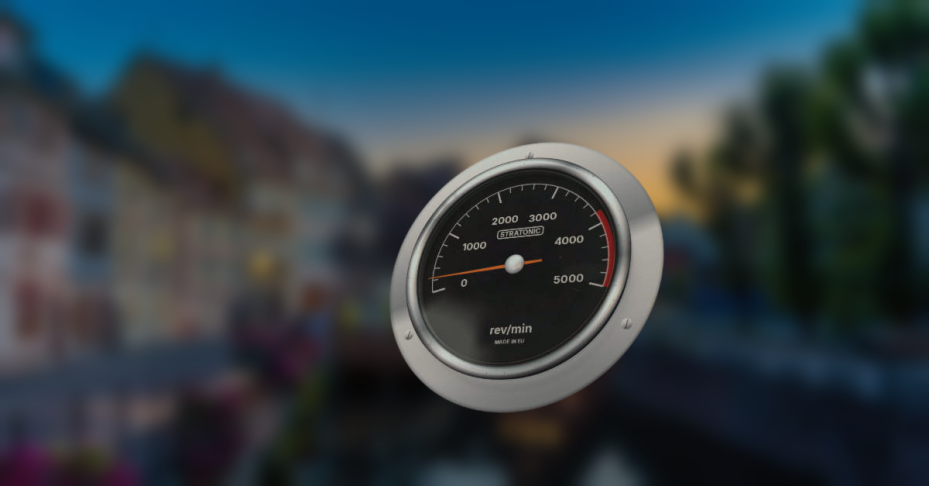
200 rpm
